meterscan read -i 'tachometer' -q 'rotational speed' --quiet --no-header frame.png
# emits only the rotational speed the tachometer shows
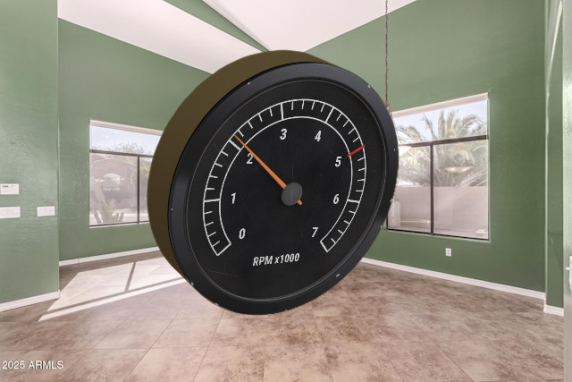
2100 rpm
